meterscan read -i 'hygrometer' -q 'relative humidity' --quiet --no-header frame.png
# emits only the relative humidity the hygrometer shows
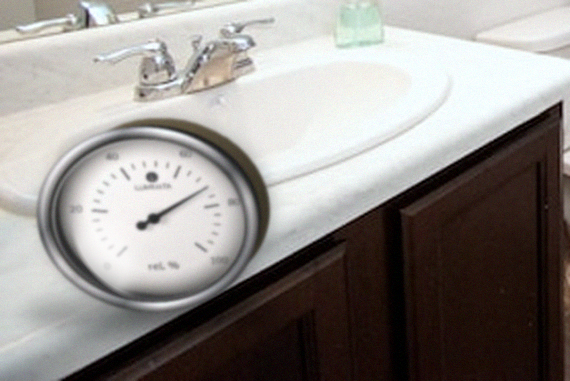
72 %
